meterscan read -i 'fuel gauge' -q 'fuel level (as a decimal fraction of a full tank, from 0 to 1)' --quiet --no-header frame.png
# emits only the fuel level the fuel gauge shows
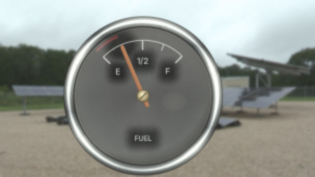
0.25
